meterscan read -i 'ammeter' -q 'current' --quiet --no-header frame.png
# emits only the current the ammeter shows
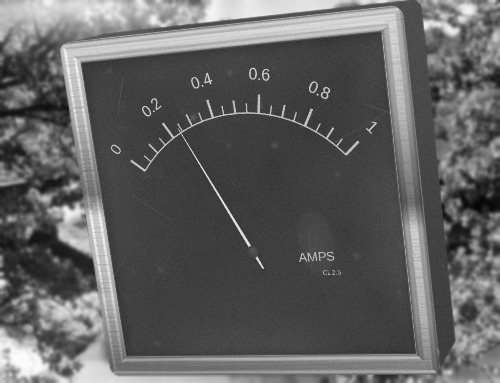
0.25 A
